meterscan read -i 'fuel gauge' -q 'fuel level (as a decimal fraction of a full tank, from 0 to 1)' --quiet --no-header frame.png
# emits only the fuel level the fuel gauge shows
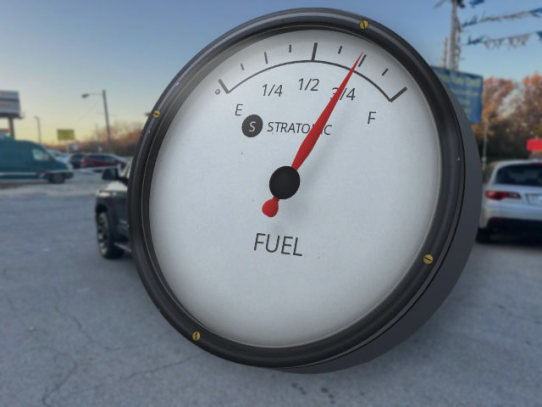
0.75
